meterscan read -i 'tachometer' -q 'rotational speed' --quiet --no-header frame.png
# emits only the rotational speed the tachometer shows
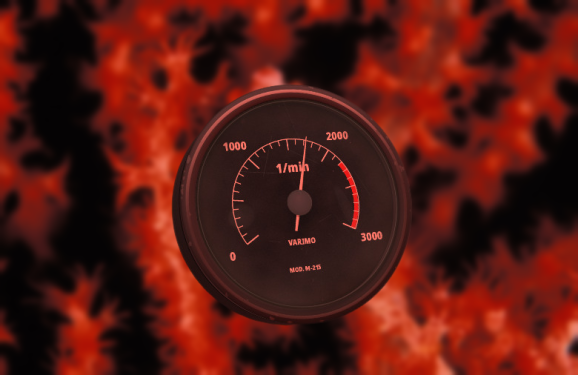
1700 rpm
